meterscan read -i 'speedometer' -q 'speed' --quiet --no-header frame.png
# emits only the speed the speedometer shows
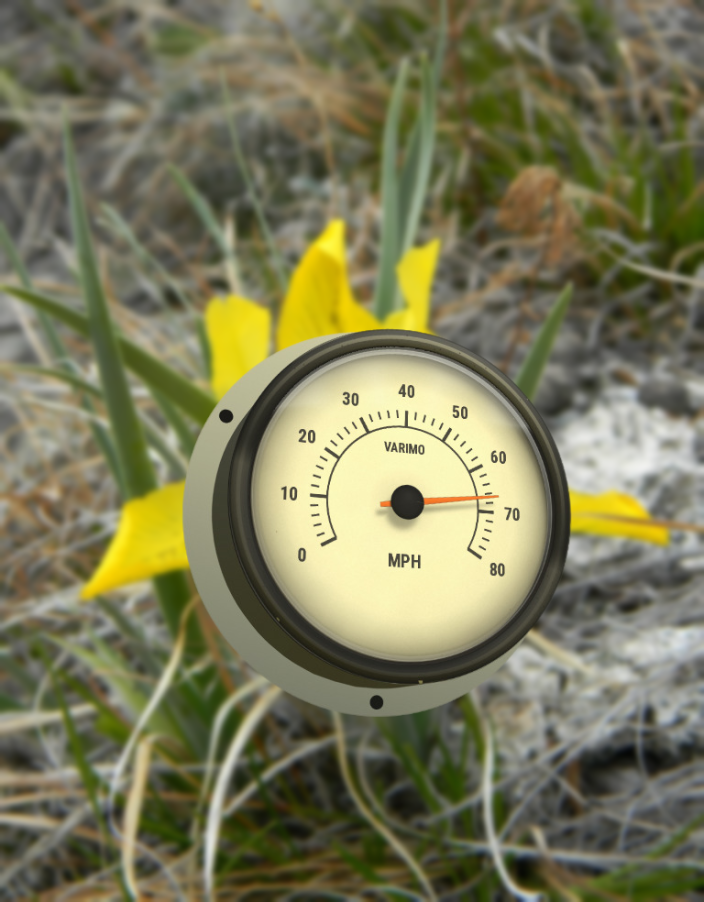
67 mph
